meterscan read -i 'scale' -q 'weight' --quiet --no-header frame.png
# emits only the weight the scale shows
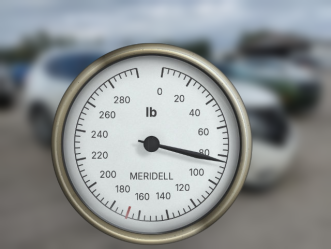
84 lb
